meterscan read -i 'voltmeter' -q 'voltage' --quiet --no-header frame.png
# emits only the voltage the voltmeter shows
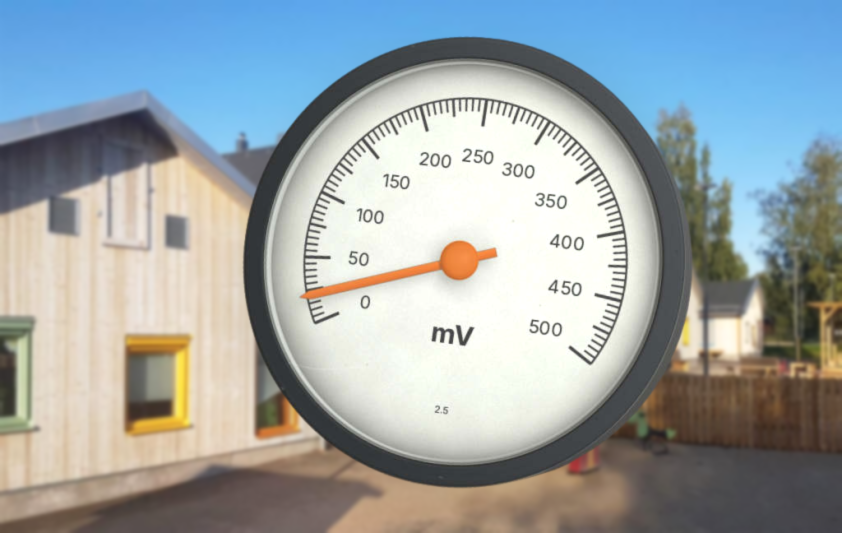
20 mV
